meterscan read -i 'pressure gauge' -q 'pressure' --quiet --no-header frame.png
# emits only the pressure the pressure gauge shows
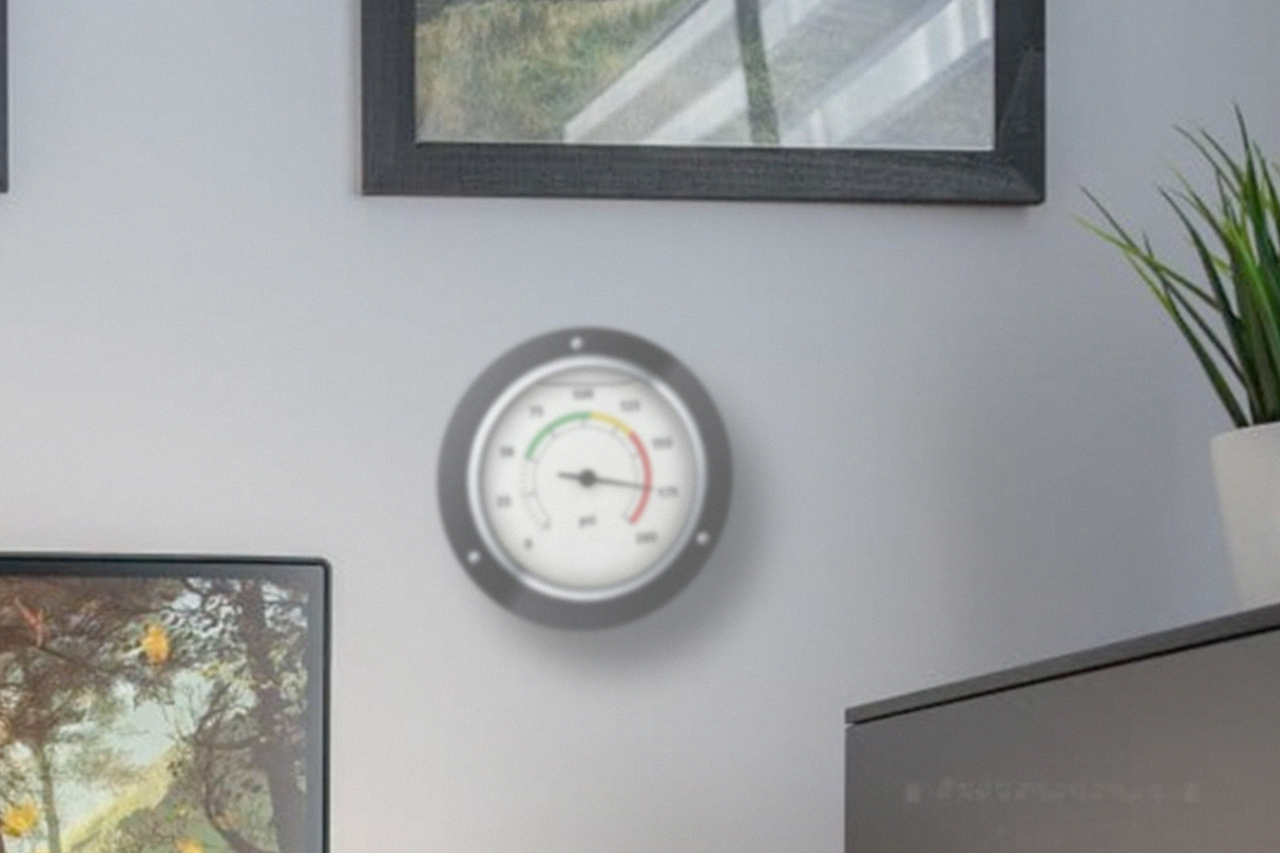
175 psi
